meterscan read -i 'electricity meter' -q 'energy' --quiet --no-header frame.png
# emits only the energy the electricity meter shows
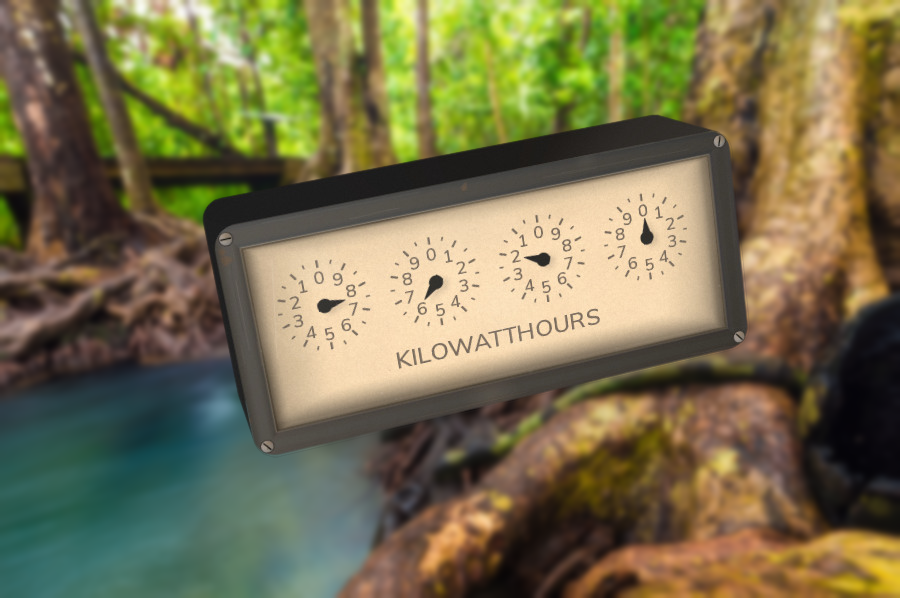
7620 kWh
